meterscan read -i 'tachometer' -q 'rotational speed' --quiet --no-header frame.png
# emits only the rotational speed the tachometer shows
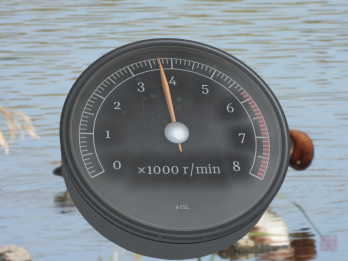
3700 rpm
